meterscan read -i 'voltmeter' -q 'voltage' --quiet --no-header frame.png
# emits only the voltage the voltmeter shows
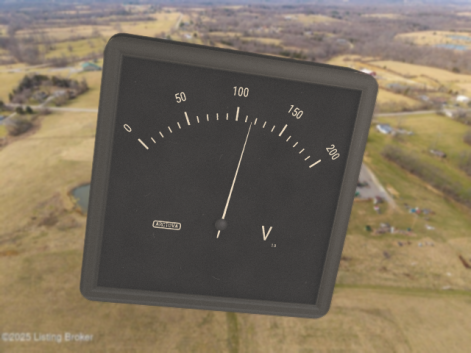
115 V
